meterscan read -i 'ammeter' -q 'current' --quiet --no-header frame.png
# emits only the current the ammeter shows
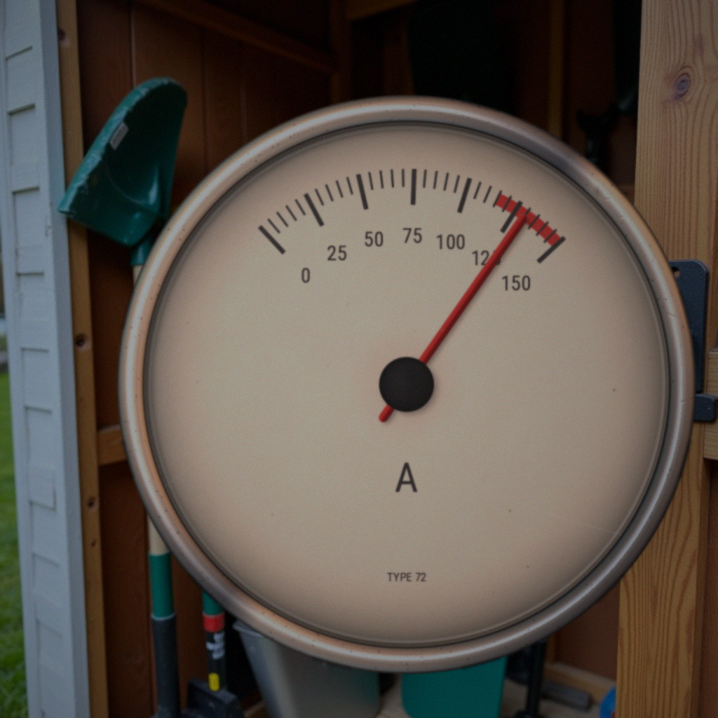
130 A
